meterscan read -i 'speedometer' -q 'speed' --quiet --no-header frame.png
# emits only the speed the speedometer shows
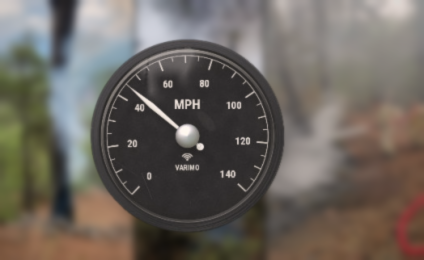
45 mph
